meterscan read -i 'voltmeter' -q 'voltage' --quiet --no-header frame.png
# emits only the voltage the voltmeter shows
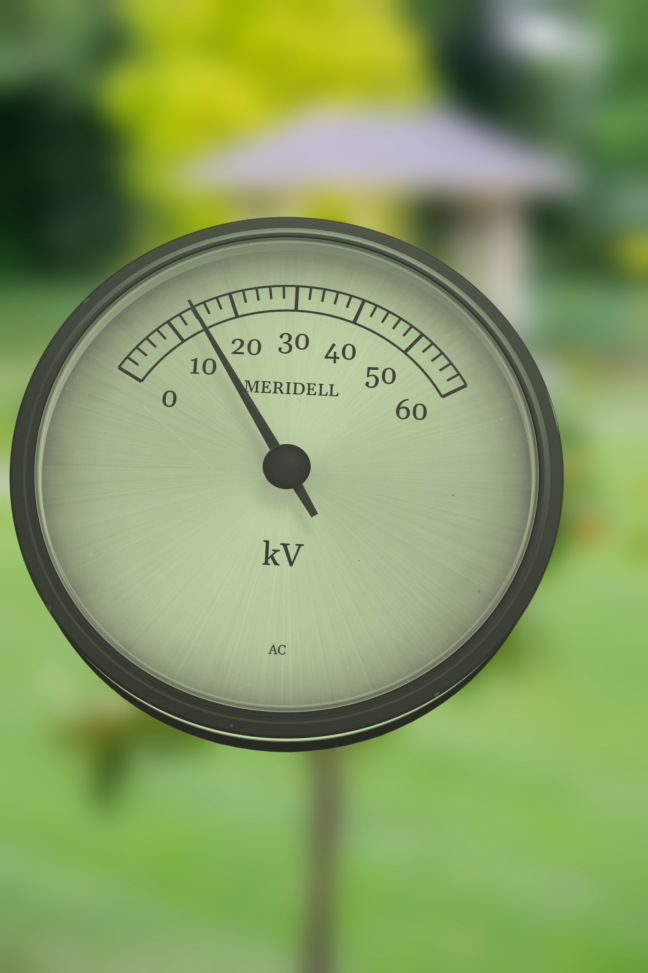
14 kV
